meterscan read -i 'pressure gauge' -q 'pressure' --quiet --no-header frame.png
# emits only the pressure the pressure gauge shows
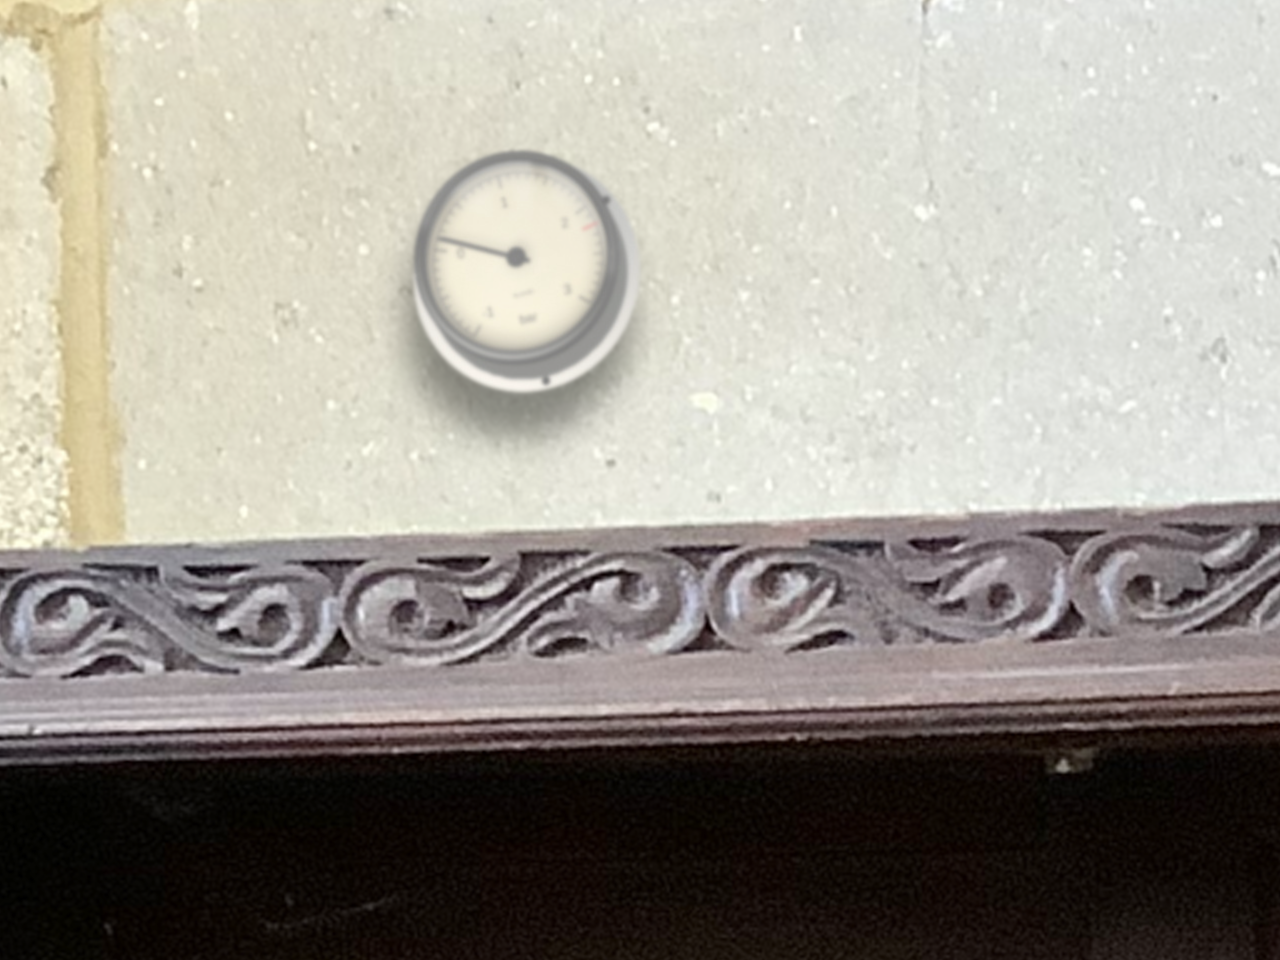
0.1 bar
